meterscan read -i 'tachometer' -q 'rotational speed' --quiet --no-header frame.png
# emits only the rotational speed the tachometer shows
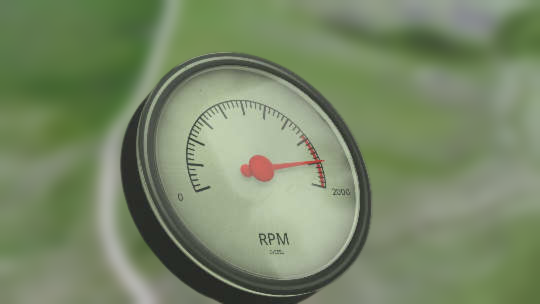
1800 rpm
